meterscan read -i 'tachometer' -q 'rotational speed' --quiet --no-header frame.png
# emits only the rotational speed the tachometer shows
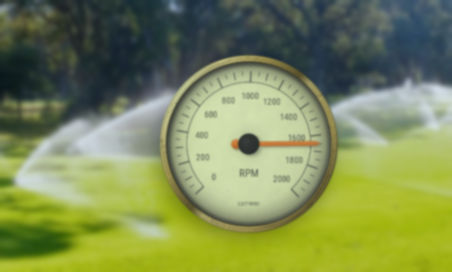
1650 rpm
